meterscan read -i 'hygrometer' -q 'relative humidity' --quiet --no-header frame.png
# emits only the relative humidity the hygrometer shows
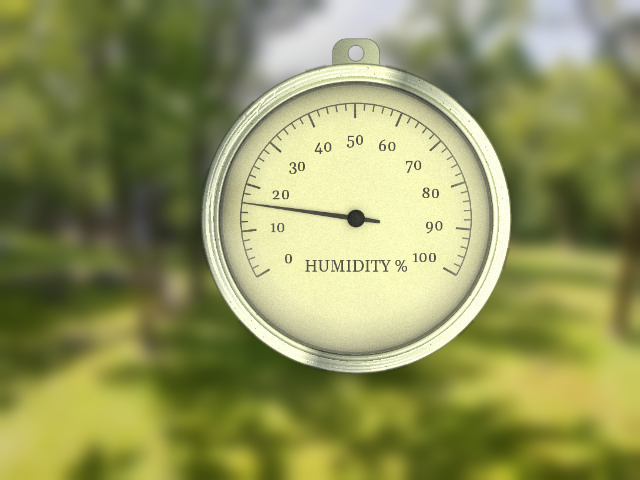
16 %
